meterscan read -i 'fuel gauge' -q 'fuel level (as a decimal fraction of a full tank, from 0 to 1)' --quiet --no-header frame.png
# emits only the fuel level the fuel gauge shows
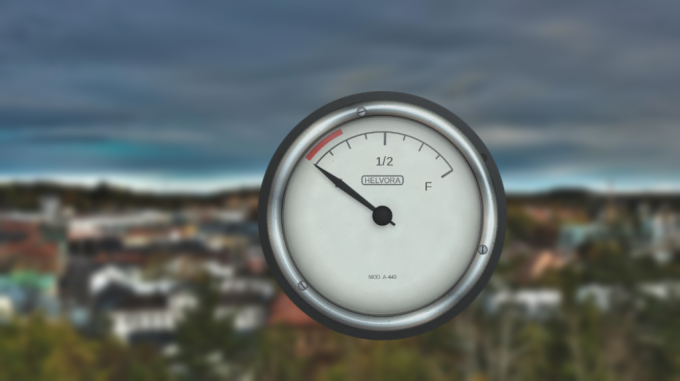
0
